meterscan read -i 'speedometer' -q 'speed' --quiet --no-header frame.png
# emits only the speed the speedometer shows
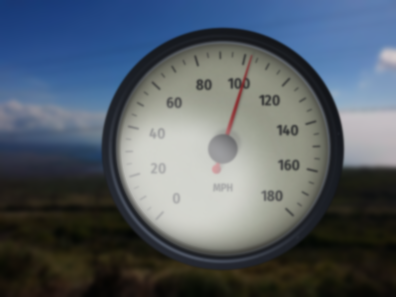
102.5 mph
